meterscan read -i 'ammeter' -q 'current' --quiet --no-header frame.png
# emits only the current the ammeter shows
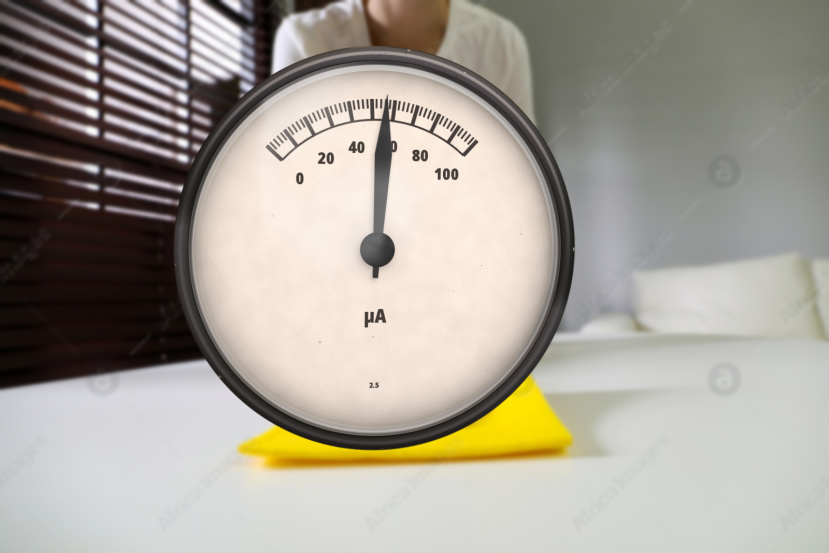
56 µA
